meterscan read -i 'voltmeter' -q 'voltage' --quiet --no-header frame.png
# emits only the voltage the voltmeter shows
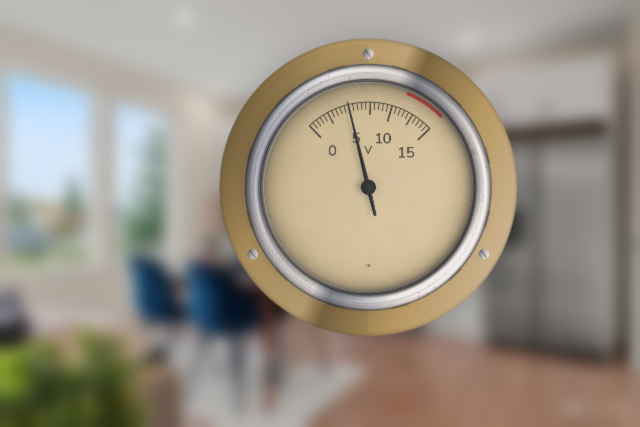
5 V
